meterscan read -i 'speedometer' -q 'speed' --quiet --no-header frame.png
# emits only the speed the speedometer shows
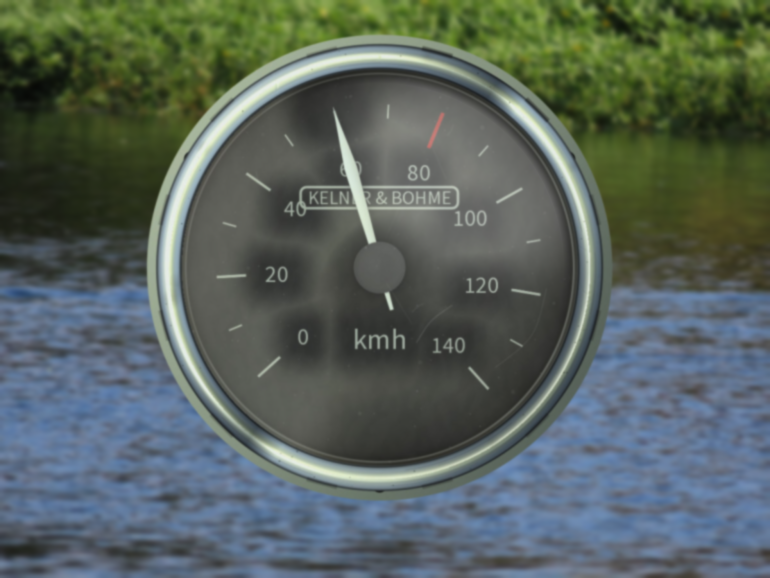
60 km/h
